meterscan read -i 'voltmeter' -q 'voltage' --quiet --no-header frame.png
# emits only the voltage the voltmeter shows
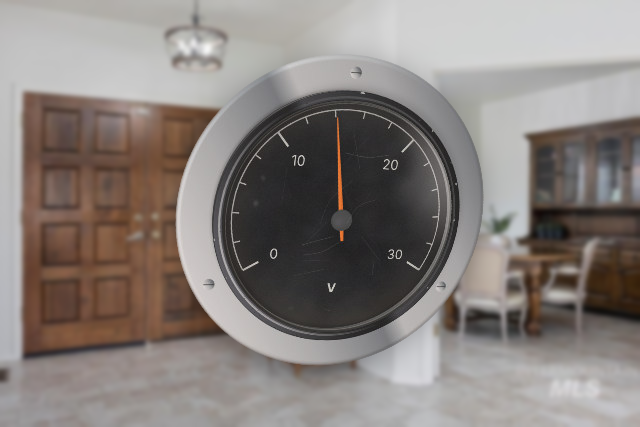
14 V
